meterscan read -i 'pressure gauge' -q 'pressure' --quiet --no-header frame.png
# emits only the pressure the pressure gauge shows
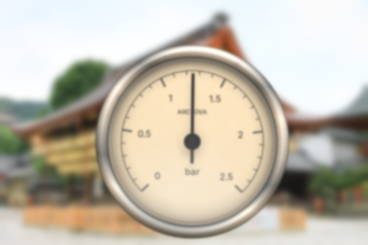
1.25 bar
